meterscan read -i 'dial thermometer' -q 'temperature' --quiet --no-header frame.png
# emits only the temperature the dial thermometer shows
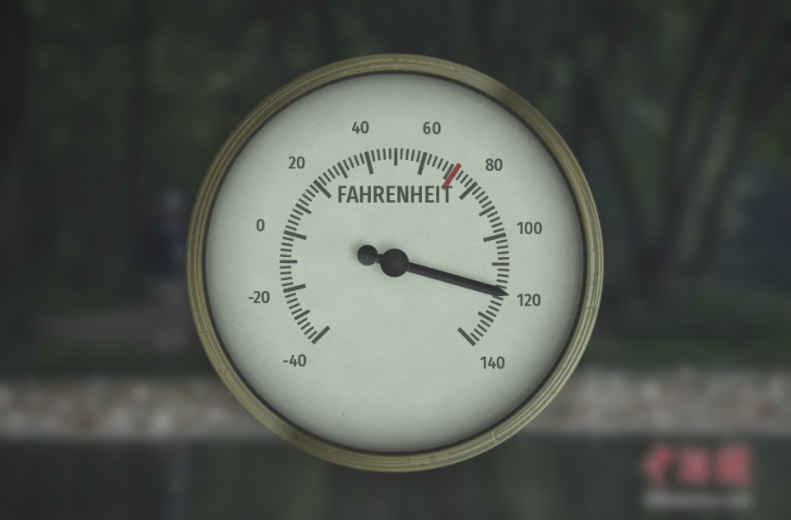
120 °F
